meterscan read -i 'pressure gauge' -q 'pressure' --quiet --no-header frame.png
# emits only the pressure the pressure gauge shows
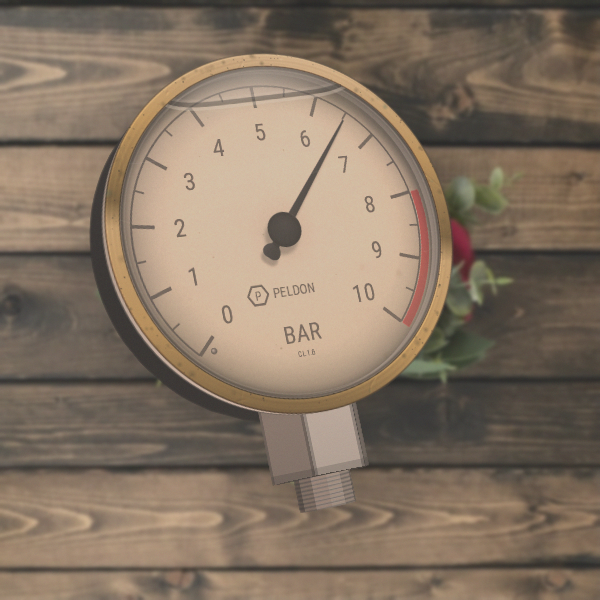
6.5 bar
